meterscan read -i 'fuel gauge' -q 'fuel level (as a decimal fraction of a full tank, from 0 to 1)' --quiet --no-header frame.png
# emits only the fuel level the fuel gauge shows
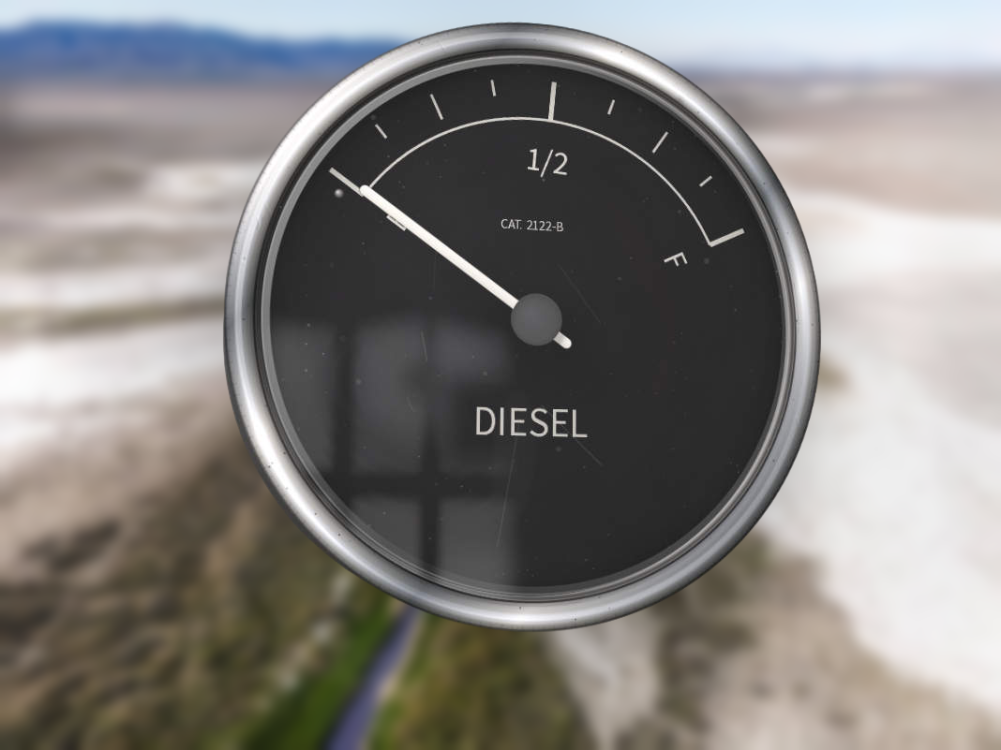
0
